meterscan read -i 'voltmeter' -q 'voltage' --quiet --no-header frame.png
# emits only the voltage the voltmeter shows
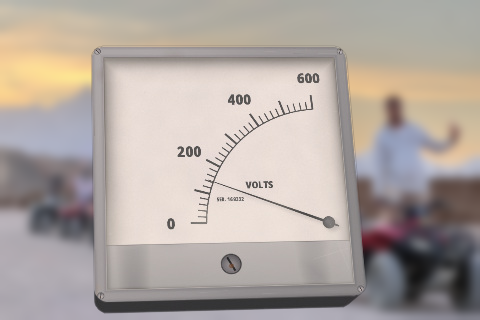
140 V
